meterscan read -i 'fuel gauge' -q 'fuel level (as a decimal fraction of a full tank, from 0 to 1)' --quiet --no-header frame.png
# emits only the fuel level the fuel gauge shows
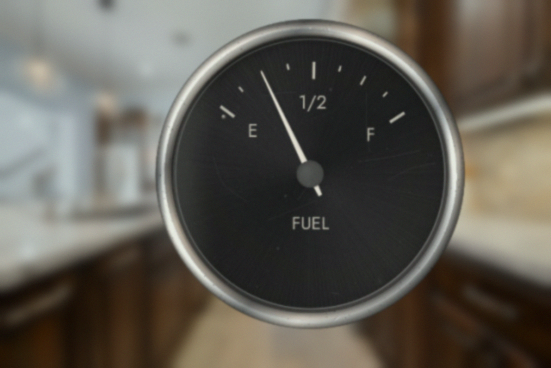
0.25
